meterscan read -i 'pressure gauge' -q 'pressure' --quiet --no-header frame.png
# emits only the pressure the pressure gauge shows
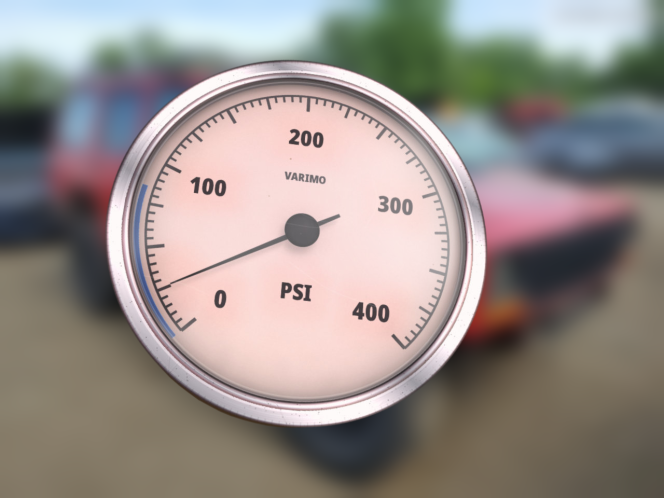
25 psi
